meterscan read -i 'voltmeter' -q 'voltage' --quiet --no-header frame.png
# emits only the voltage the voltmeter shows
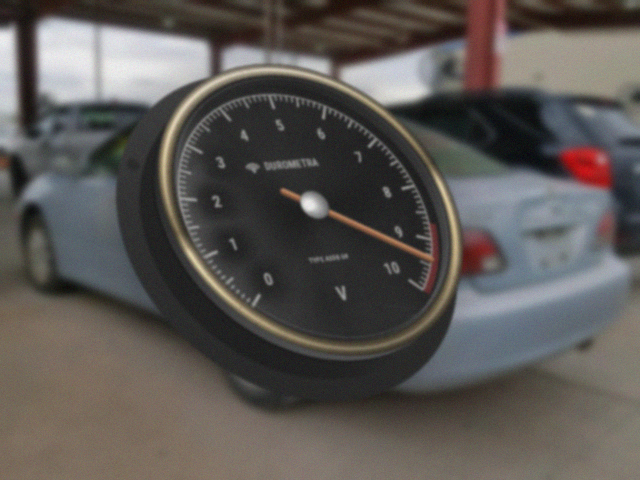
9.5 V
